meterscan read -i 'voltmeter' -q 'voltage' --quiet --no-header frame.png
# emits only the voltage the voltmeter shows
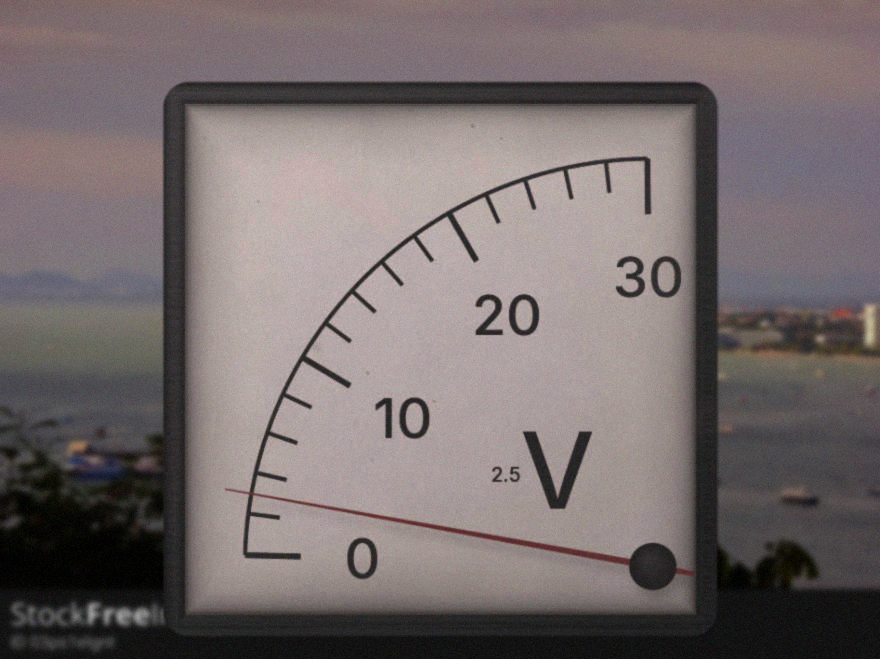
3 V
